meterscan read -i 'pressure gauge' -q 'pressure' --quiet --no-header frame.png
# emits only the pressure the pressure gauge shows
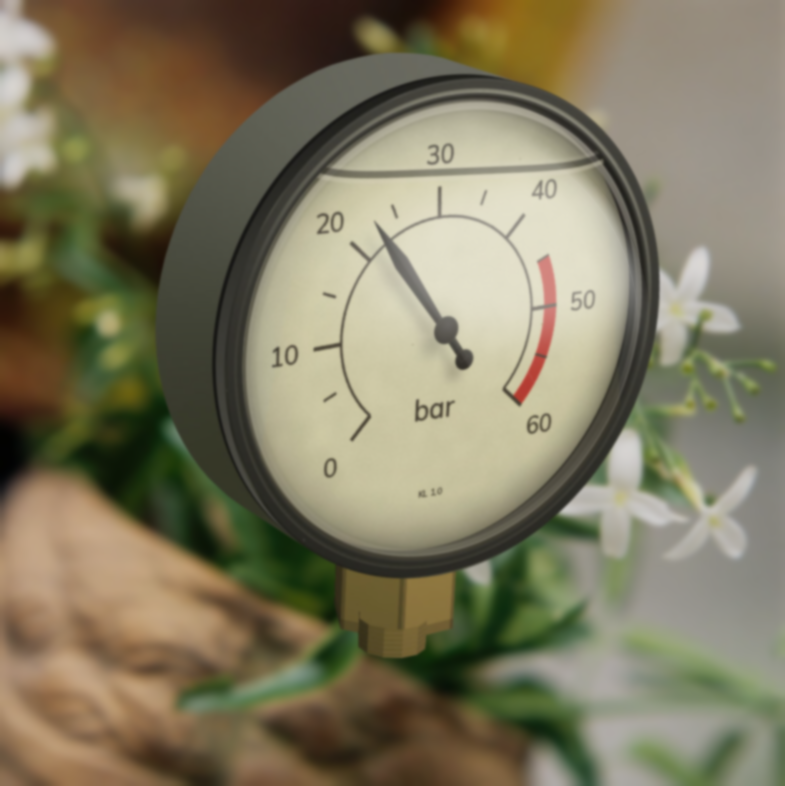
22.5 bar
